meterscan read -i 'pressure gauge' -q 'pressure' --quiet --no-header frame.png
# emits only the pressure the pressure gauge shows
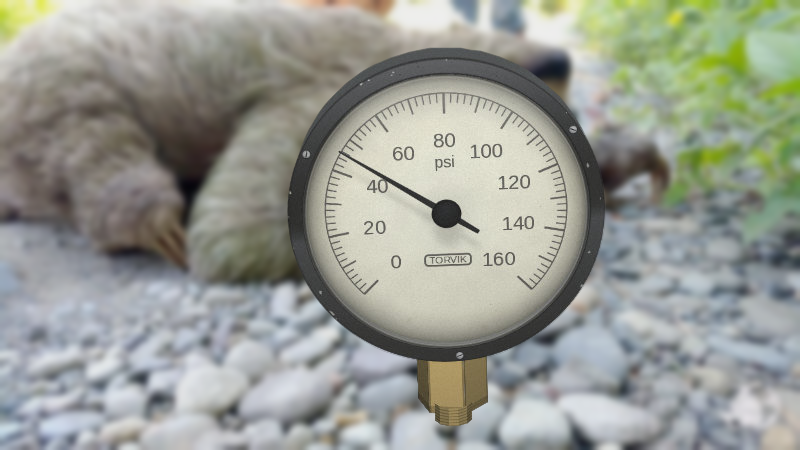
46 psi
